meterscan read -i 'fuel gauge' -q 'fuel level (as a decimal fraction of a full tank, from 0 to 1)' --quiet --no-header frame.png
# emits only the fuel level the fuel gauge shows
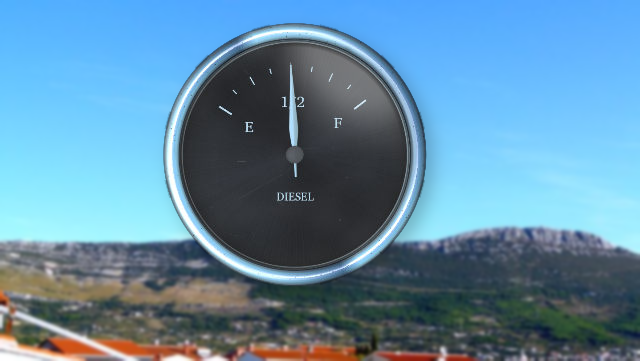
0.5
